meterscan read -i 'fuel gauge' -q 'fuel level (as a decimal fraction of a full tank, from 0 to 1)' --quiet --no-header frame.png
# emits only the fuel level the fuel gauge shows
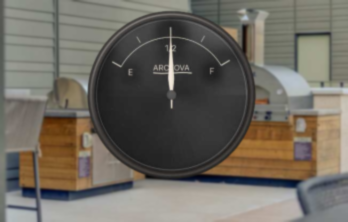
0.5
